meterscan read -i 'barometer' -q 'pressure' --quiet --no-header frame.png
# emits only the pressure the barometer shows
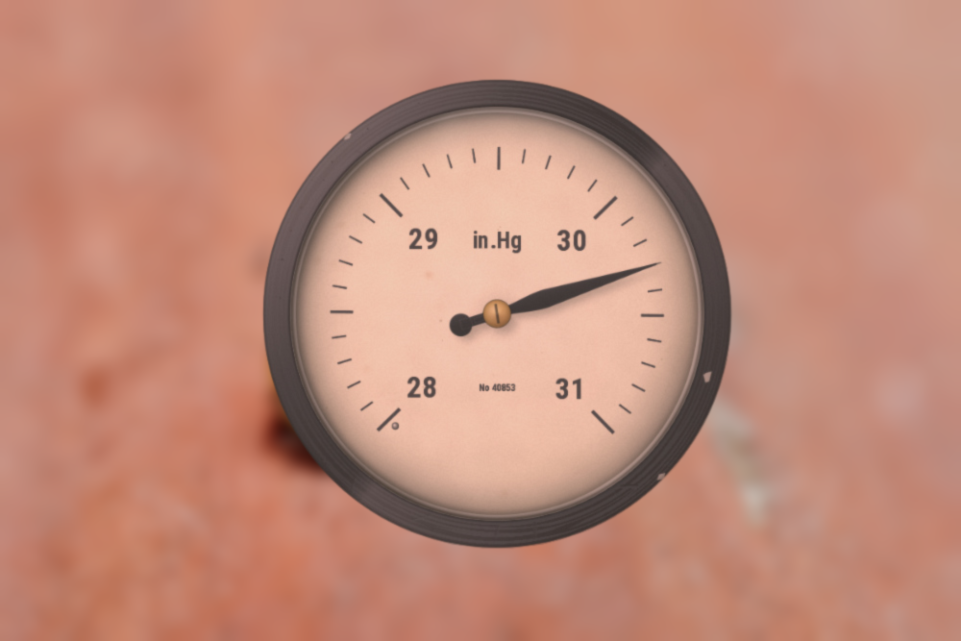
30.3 inHg
